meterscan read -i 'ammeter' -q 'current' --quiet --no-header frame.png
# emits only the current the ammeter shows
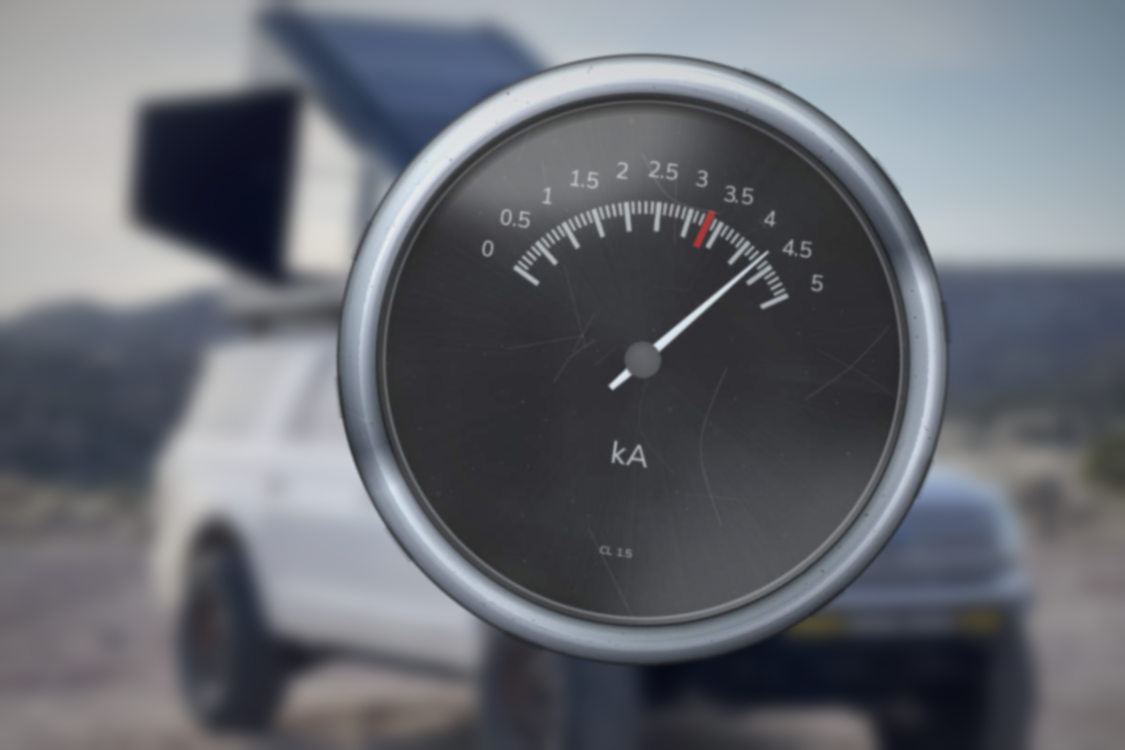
4.3 kA
